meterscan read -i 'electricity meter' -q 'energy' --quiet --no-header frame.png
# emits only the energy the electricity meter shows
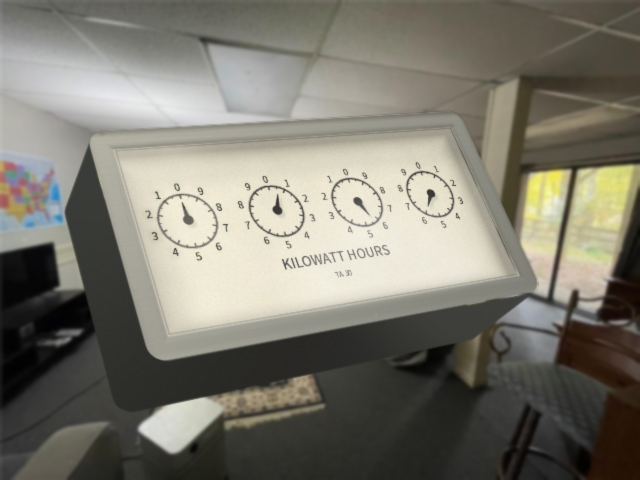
56 kWh
